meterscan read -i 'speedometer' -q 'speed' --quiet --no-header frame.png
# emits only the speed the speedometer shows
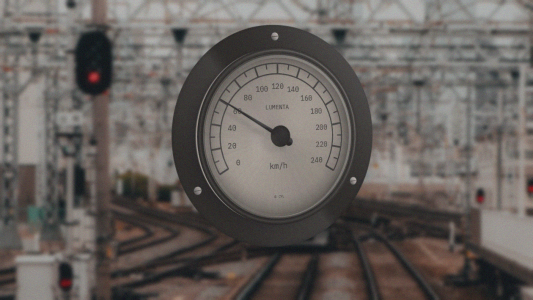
60 km/h
